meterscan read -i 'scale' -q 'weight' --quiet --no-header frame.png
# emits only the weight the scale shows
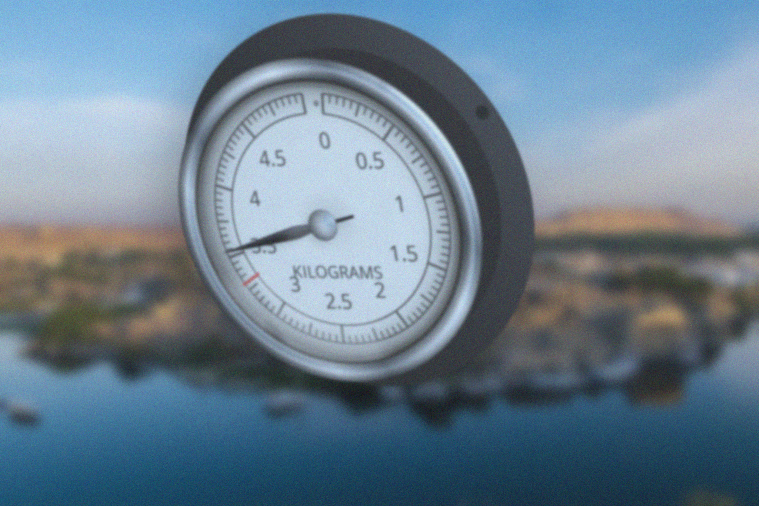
3.55 kg
